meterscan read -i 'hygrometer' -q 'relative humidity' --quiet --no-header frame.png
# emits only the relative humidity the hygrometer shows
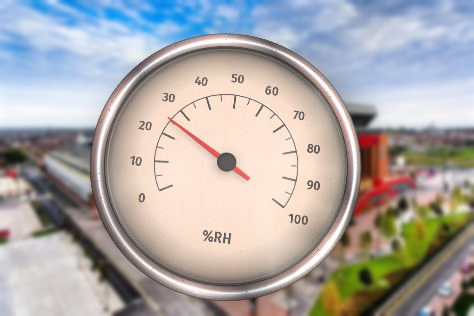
25 %
